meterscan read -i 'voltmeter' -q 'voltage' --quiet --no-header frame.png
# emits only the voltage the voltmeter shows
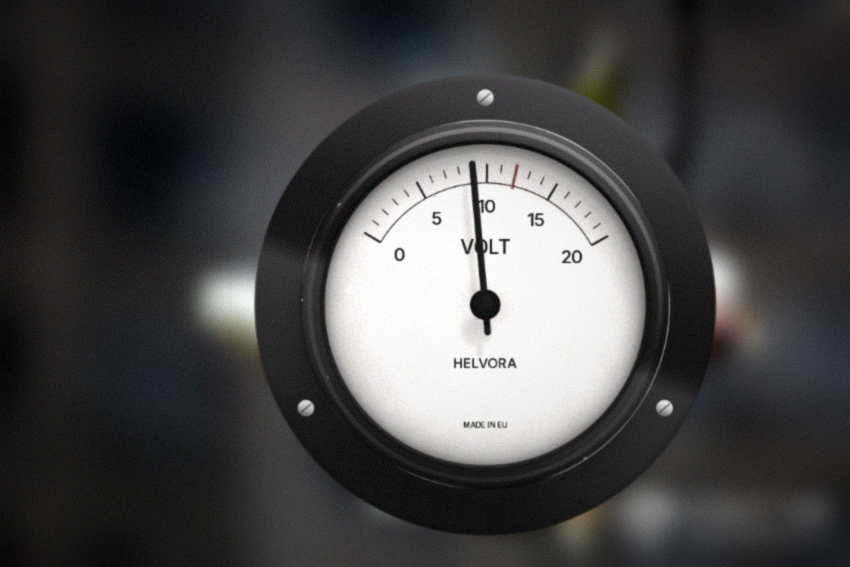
9 V
